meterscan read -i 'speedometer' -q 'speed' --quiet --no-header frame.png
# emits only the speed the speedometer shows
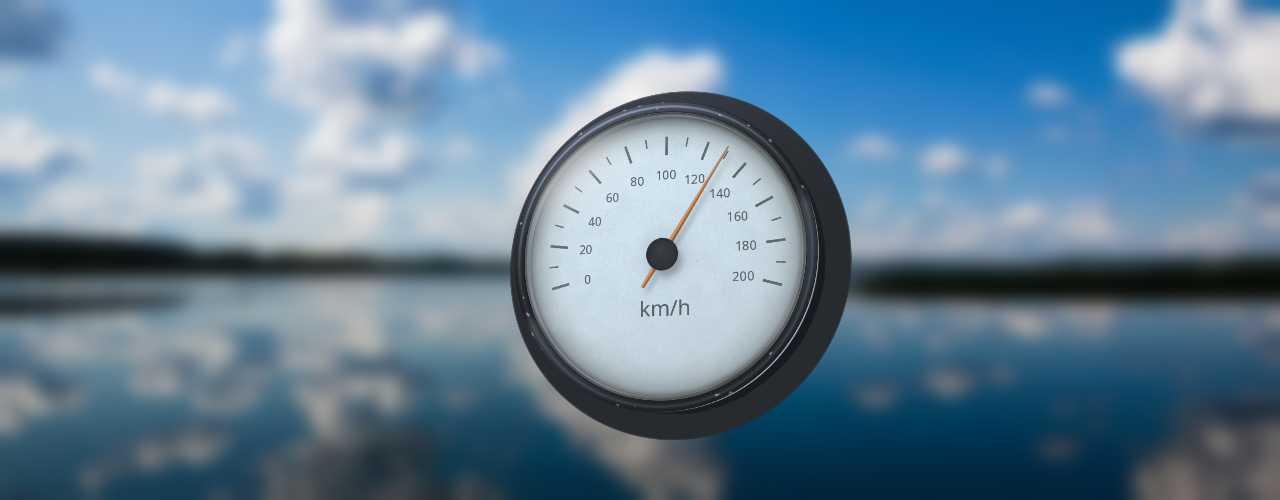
130 km/h
